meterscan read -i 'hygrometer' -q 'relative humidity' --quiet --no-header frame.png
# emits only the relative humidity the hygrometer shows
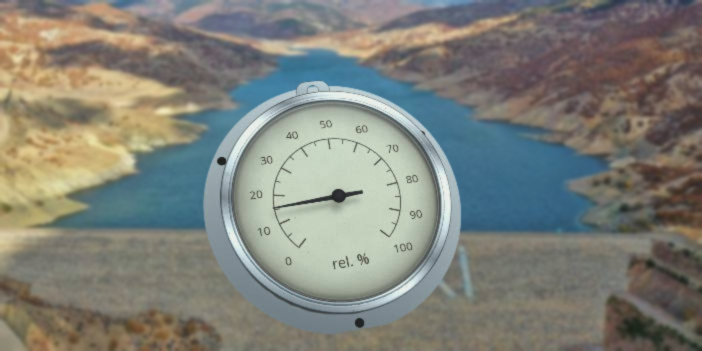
15 %
